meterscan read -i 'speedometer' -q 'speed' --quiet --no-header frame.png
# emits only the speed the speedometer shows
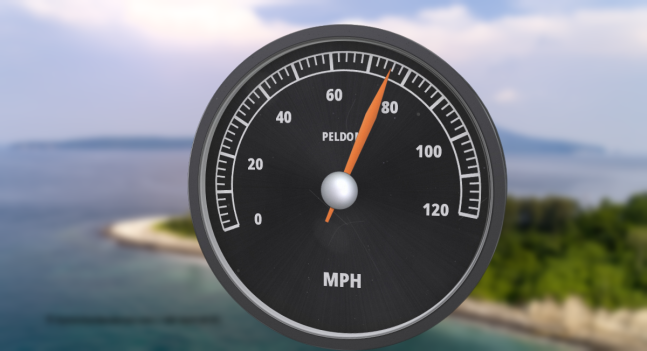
76 mph
